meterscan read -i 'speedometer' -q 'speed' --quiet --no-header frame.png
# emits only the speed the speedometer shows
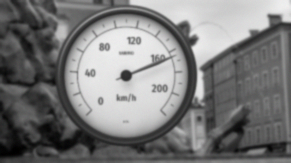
165 km/h
